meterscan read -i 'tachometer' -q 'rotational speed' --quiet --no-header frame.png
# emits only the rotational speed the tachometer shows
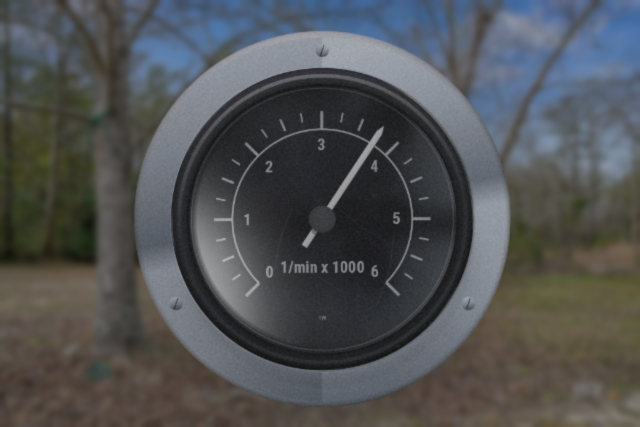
3750 rpm
